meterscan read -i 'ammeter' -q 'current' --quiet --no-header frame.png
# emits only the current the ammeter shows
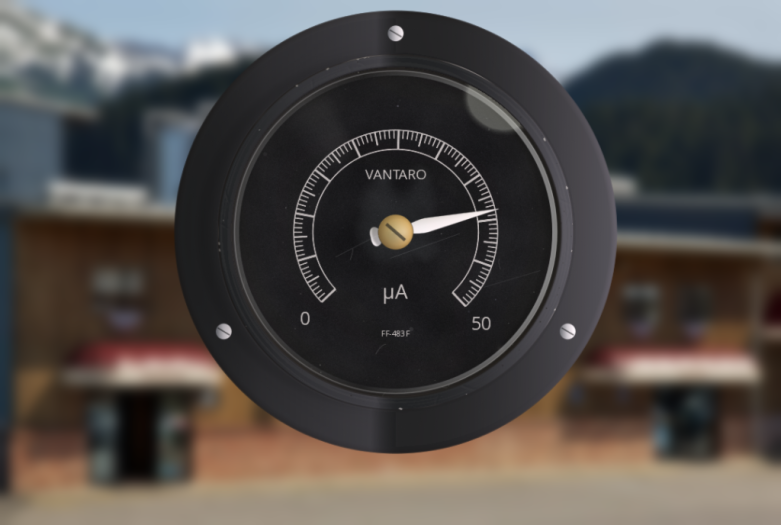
39 µA
